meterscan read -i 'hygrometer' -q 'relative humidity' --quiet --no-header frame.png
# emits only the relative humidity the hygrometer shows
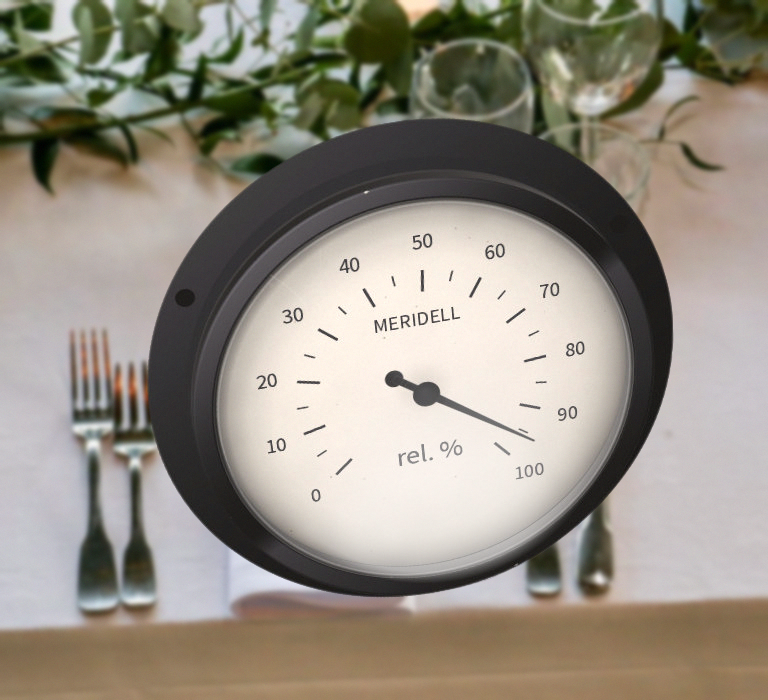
95 %
